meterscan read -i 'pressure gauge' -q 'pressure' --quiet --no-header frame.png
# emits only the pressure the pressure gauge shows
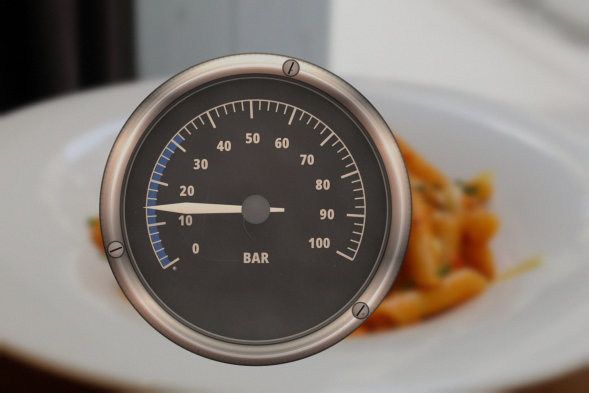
14 bar
